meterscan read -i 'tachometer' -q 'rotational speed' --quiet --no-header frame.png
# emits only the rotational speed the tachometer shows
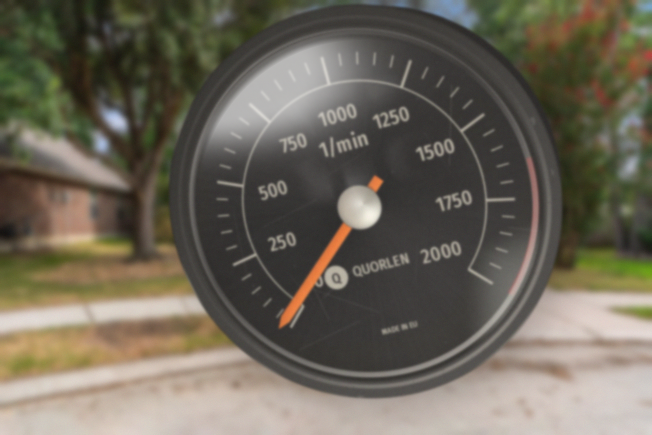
25 rpm
